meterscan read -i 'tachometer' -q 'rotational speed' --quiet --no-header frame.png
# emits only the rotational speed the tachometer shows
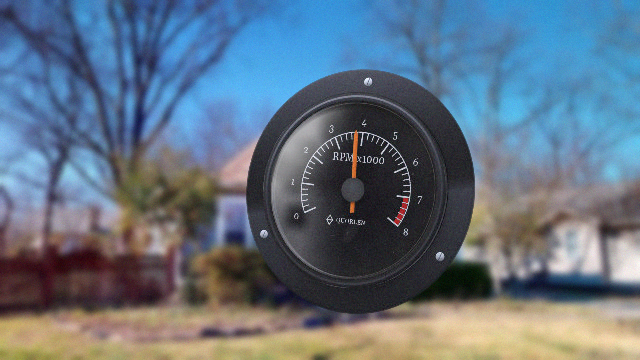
3800 rpm
